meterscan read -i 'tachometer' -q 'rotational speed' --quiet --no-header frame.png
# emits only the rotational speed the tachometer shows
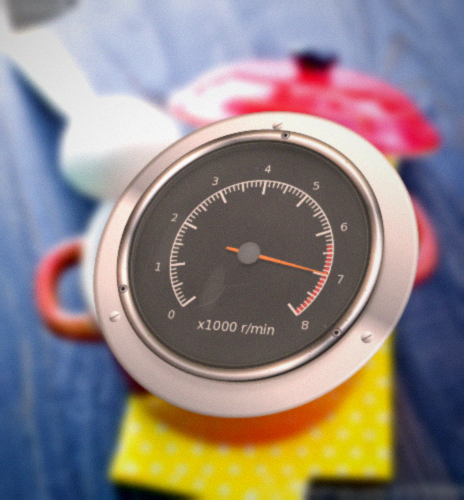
7000 rpm
